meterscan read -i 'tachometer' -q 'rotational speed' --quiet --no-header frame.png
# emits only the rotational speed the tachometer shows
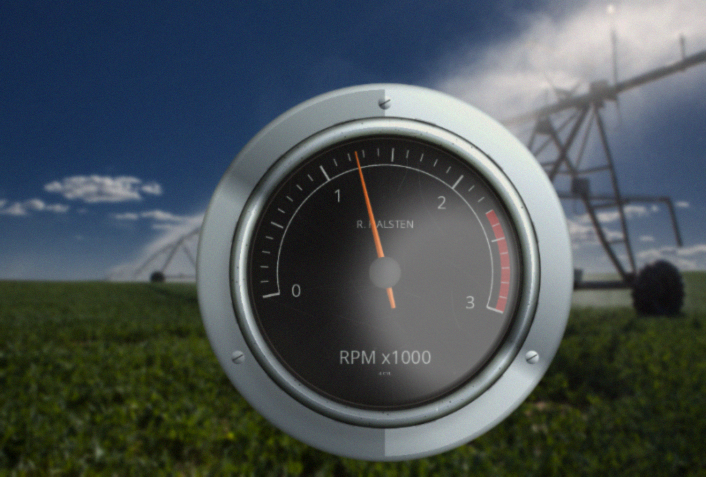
1250 rpm
